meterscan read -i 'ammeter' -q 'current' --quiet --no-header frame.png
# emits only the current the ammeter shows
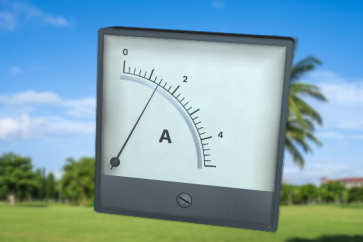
1.4 A
